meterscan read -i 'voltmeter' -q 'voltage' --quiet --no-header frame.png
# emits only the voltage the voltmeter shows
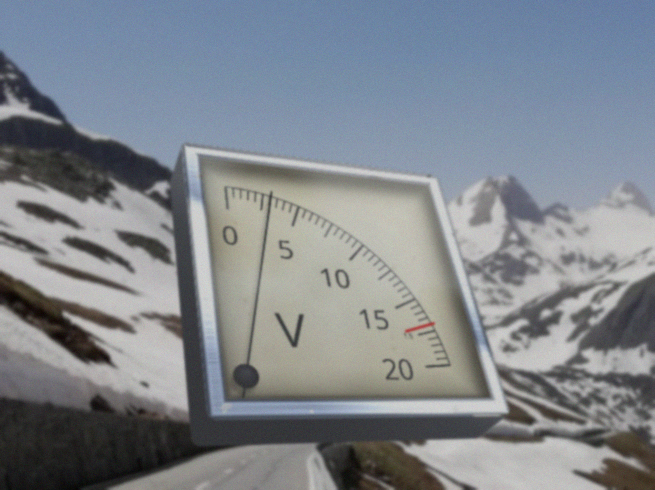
3 V
